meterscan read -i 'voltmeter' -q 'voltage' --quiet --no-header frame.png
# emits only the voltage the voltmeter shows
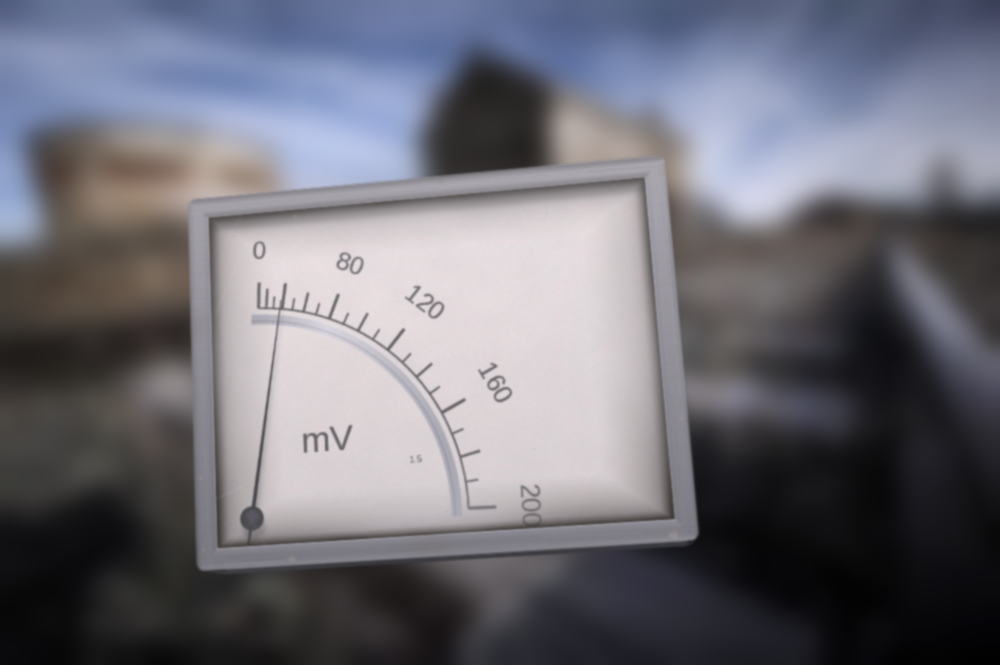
40 mV
